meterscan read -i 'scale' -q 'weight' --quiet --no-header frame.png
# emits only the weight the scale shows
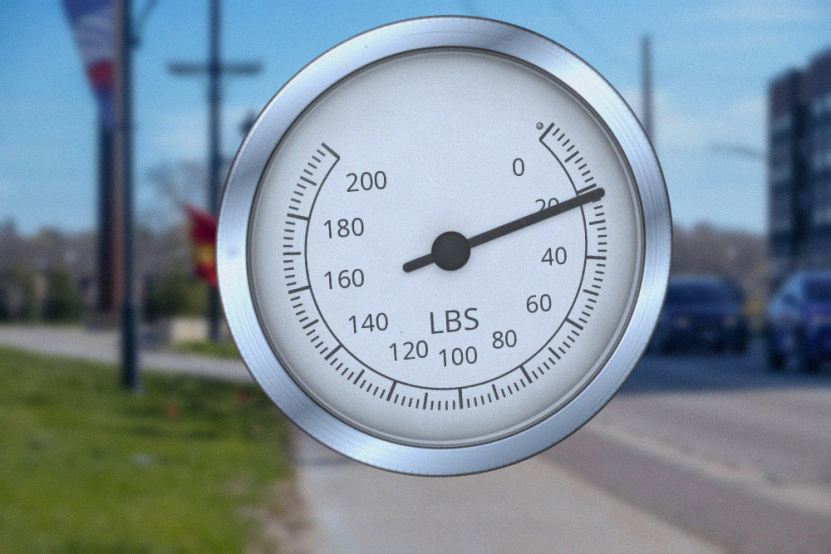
22 lb
